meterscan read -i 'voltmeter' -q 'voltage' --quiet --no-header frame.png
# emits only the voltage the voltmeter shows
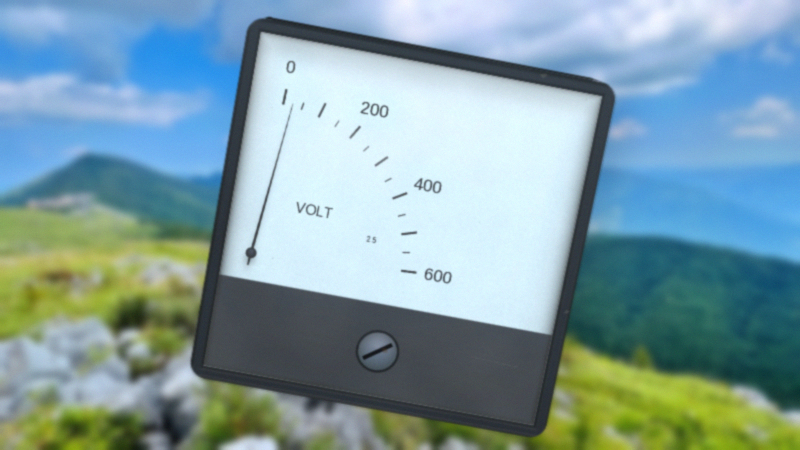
25 V
